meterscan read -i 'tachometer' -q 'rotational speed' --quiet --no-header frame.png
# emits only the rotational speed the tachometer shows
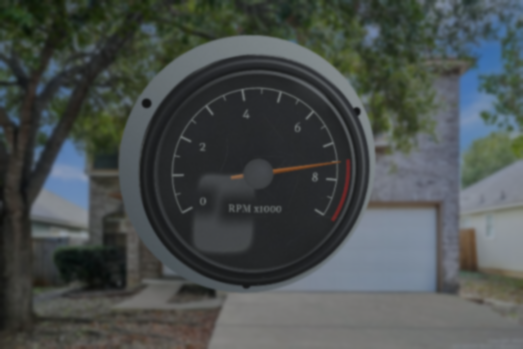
7500 rpm
